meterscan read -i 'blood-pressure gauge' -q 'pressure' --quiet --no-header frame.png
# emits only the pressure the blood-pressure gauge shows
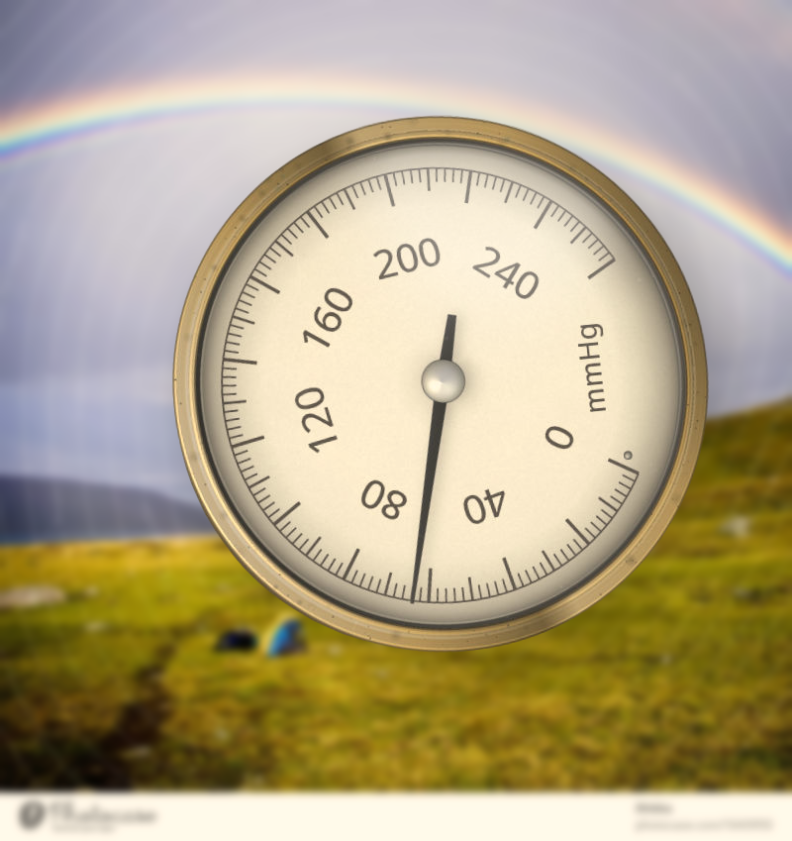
64 mmHg
